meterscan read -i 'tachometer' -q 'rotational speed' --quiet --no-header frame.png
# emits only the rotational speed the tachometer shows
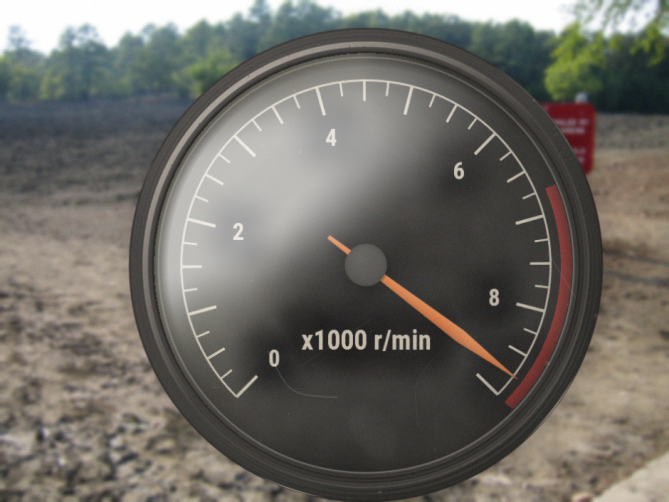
8750 rpm
